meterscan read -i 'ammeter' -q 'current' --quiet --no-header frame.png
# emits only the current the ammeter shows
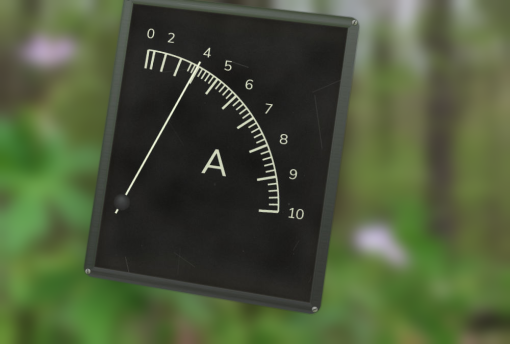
4 A
